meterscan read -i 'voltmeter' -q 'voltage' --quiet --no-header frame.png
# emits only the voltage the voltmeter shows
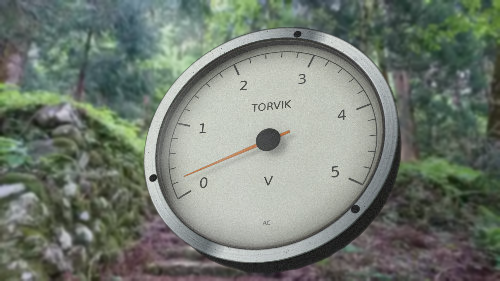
0.2 V
